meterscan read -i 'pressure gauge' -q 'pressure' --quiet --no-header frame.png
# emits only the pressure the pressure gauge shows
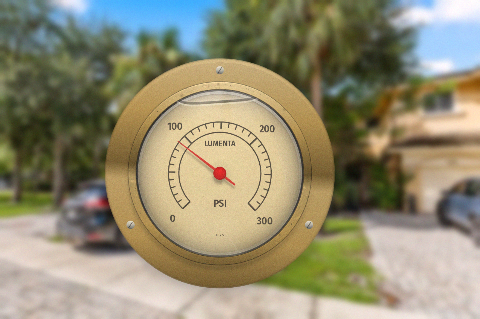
90 psi
